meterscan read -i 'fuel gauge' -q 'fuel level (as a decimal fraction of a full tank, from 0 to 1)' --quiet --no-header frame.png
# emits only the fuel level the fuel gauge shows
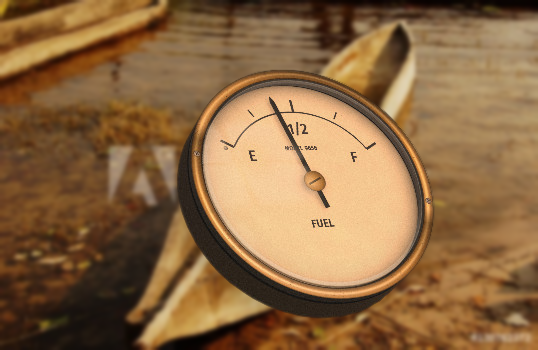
0.375
